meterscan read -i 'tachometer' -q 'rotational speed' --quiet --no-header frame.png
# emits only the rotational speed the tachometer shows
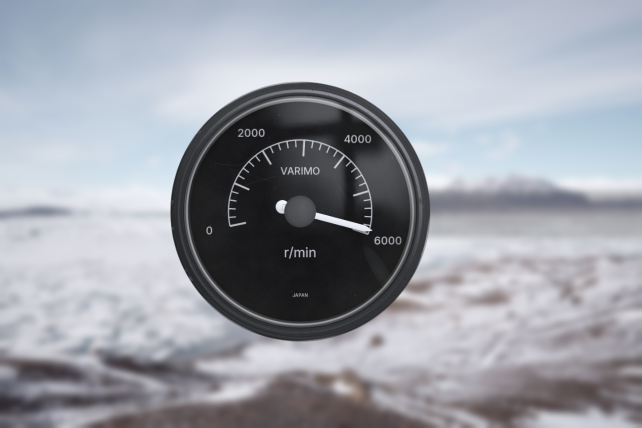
5900 rpm
